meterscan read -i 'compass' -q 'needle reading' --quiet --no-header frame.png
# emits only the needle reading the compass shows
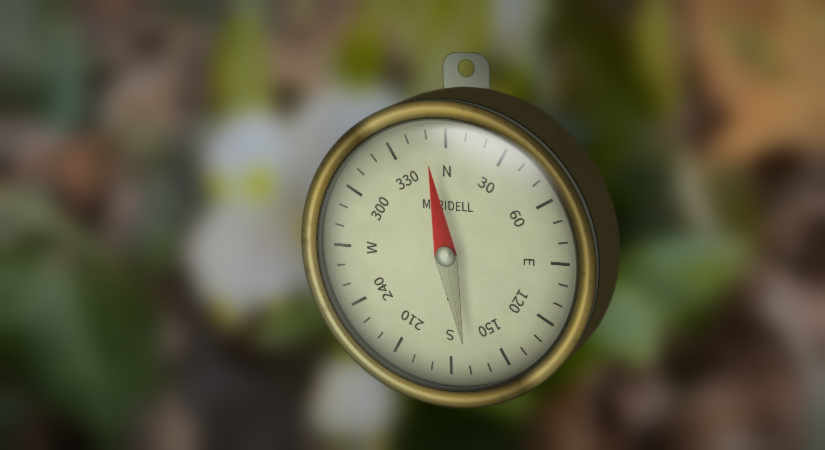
350 °
